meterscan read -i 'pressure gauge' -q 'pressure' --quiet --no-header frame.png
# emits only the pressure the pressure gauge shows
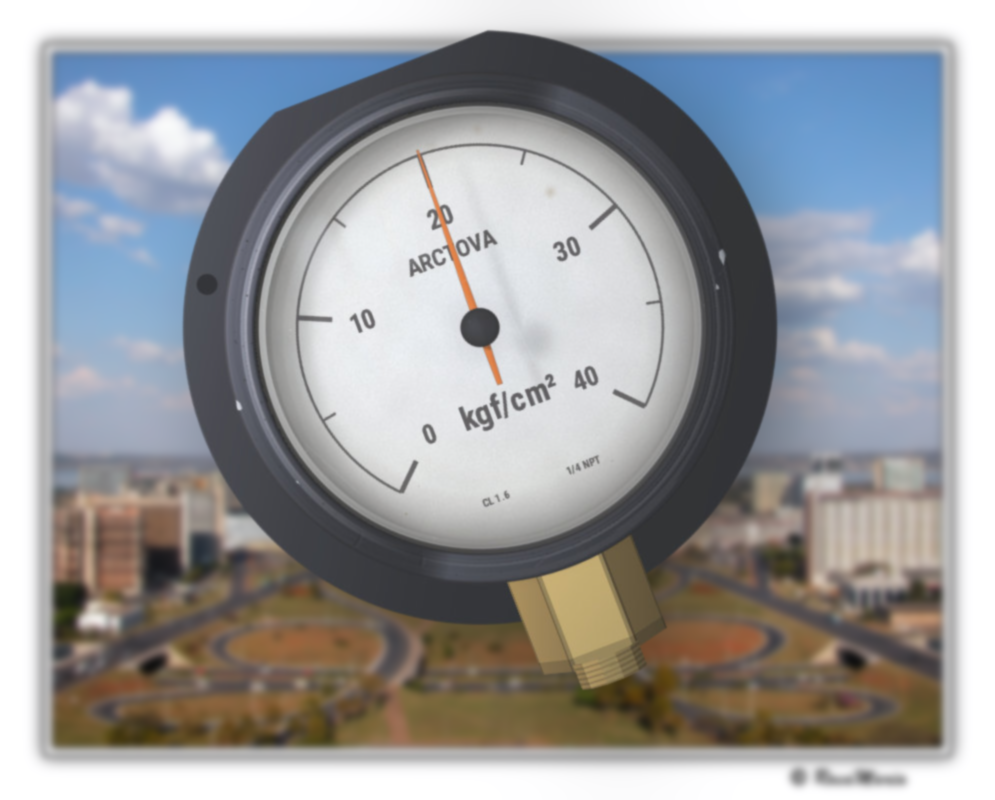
20 kg/cm²
